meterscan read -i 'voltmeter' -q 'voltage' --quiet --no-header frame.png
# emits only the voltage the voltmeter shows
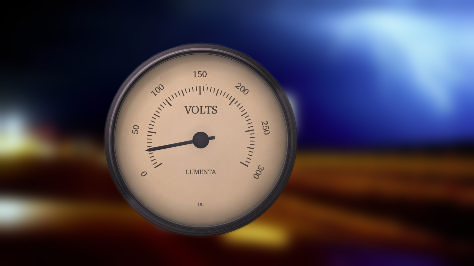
25 V
